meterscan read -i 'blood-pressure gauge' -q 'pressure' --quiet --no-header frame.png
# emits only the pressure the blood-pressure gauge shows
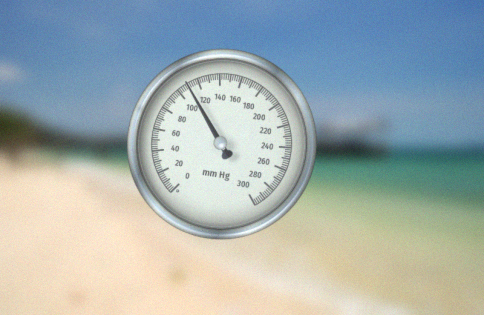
110 mmHg
